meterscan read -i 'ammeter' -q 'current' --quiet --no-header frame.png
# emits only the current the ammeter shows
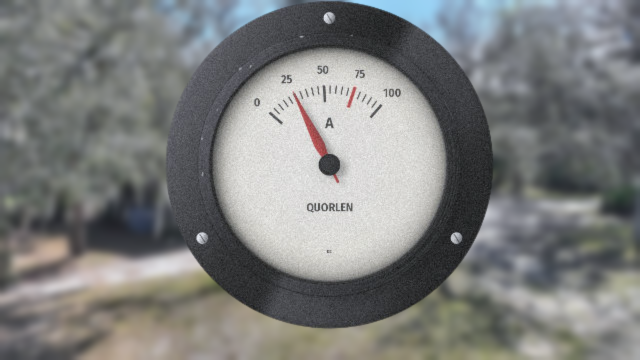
25 A
